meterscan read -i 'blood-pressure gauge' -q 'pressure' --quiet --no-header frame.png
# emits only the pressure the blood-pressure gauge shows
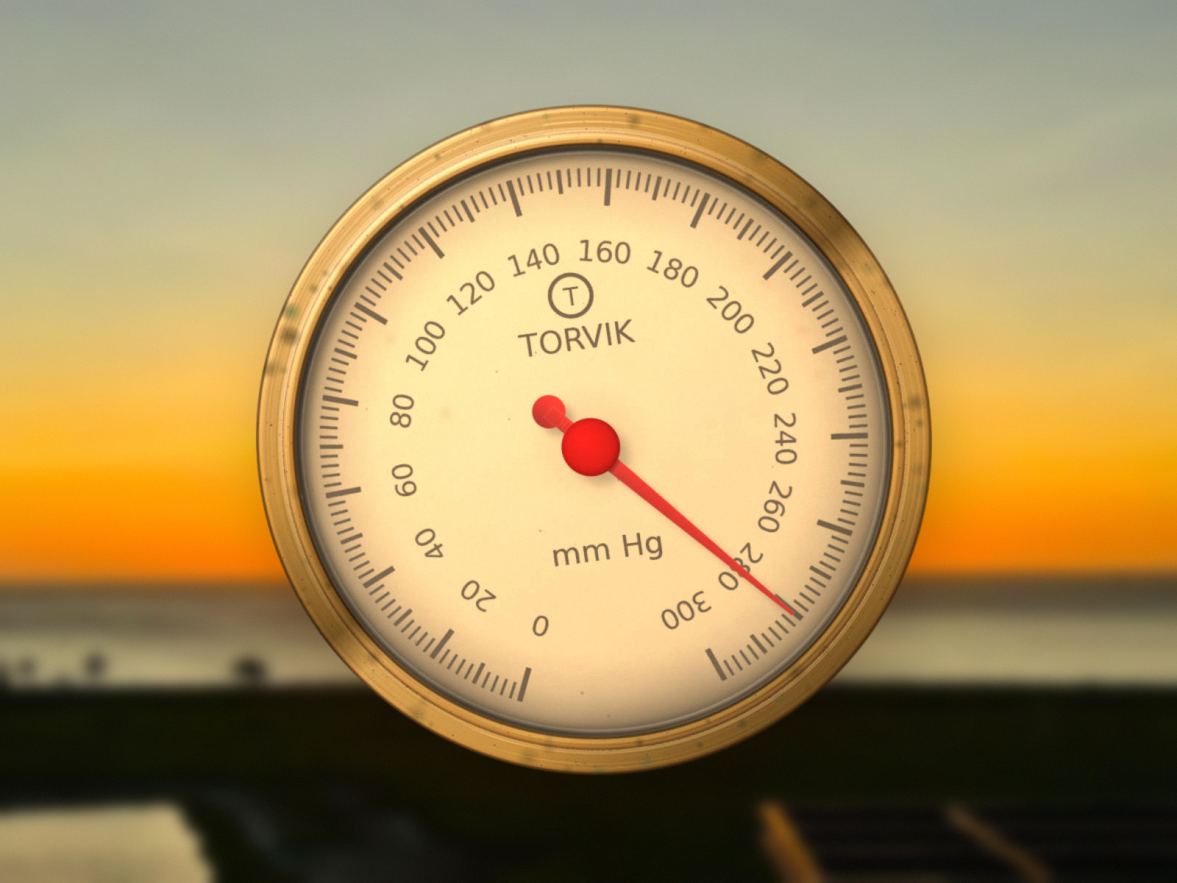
280 mmHg
